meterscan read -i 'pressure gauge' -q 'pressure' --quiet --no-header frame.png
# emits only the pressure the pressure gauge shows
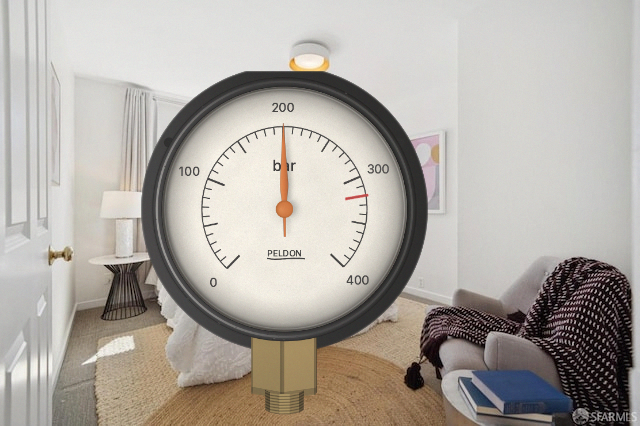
200 bar
